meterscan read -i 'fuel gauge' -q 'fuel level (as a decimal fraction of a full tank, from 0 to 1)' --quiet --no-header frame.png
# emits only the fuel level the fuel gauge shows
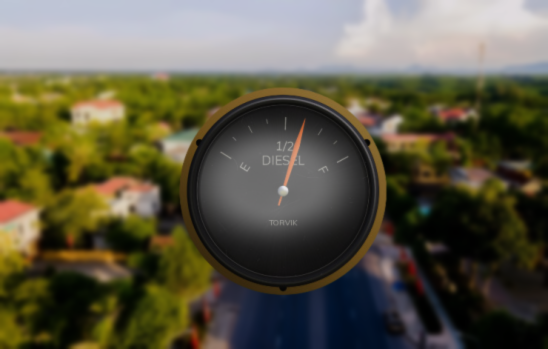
0.625
